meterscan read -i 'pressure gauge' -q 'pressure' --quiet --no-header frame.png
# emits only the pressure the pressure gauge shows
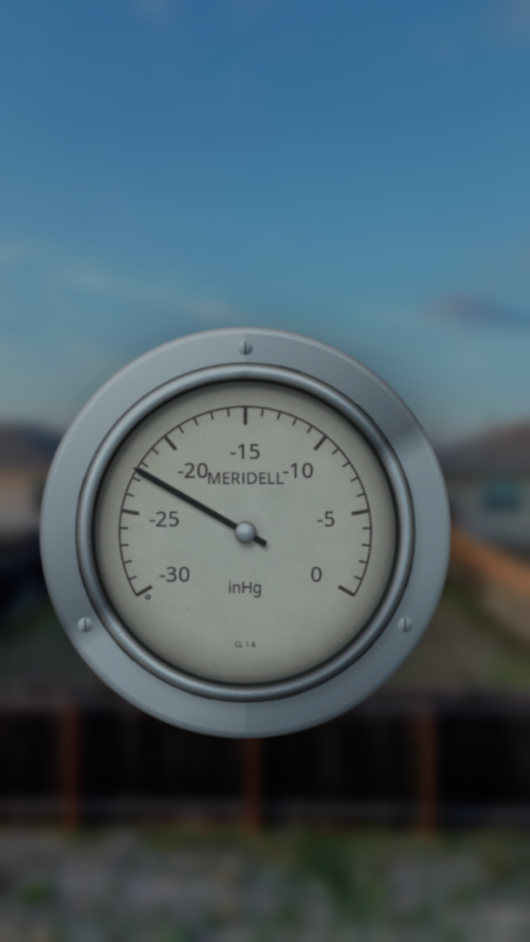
-22.5 inHg
